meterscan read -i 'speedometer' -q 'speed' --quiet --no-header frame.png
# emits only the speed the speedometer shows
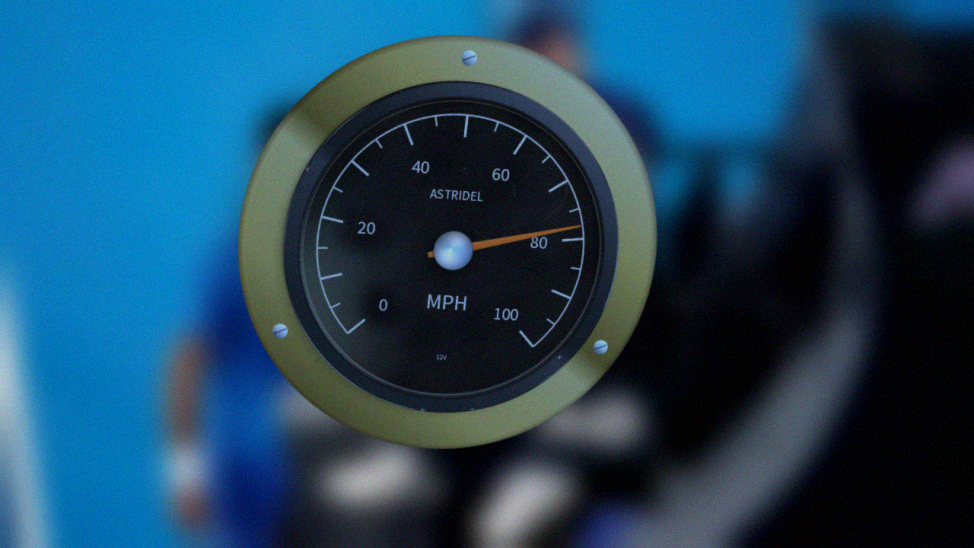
77.5 mph
